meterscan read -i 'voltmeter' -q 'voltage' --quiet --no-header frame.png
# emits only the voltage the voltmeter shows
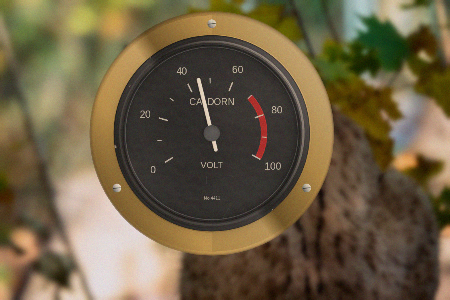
45 V
